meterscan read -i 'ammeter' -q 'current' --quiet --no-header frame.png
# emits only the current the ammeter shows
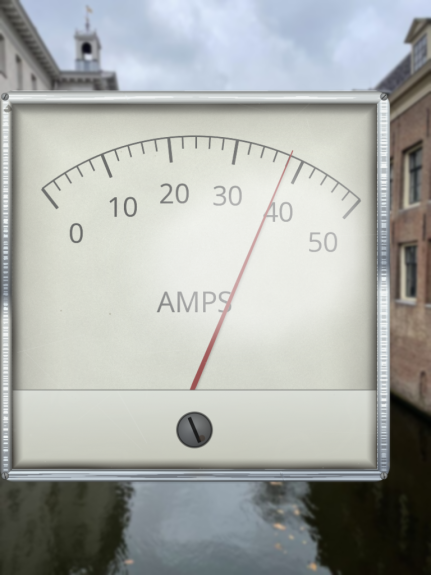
38 A
